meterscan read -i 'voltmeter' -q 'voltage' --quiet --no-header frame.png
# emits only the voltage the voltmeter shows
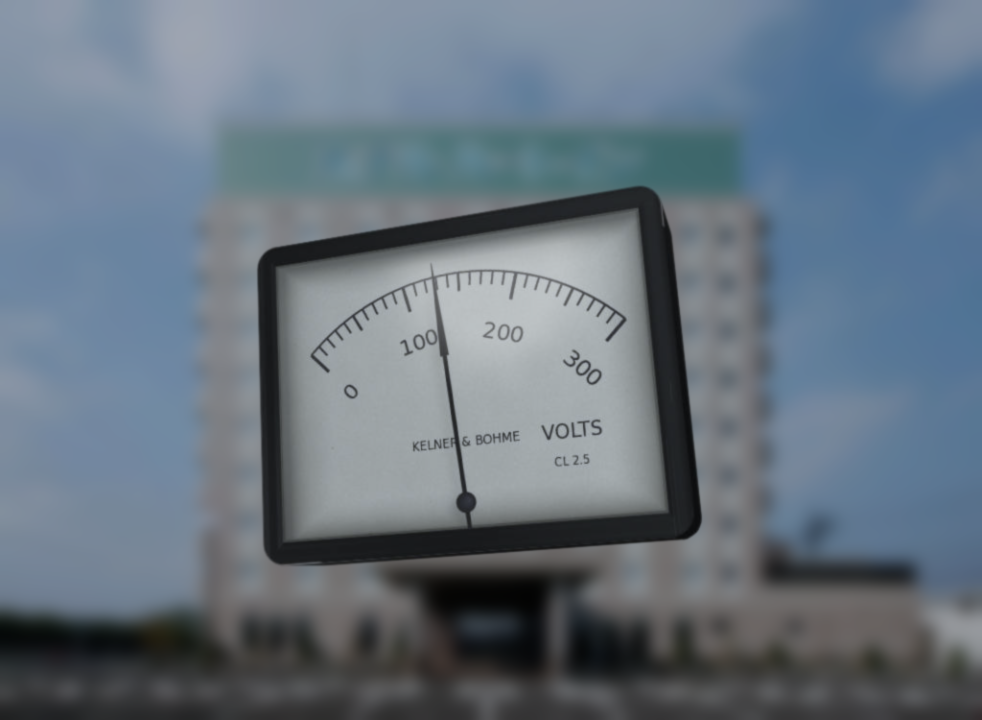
130 V
